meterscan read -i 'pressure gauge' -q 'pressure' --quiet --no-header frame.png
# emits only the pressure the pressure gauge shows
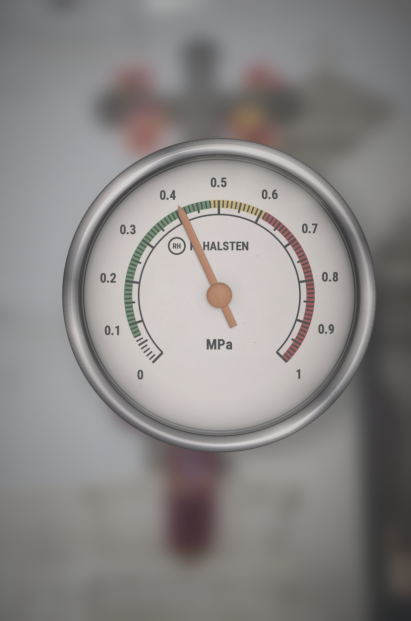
0.41 MPa
